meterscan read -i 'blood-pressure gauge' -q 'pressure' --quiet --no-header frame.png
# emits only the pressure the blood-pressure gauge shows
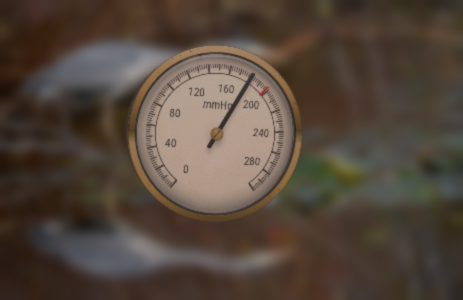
180 mmHg
